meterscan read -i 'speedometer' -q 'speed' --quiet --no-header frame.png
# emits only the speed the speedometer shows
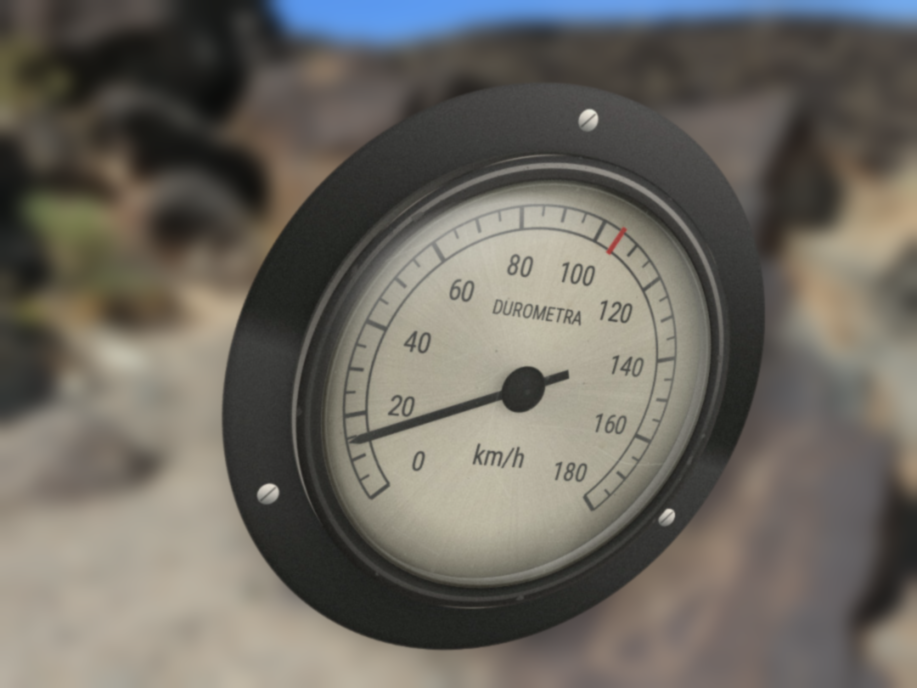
15 km/h
